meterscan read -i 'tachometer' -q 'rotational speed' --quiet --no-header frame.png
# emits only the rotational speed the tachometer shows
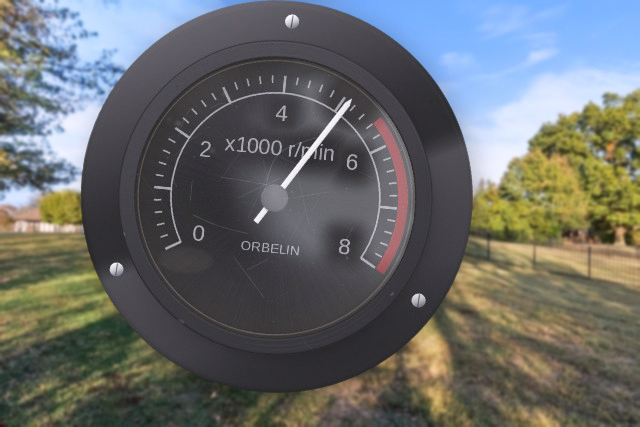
5100 rpm
